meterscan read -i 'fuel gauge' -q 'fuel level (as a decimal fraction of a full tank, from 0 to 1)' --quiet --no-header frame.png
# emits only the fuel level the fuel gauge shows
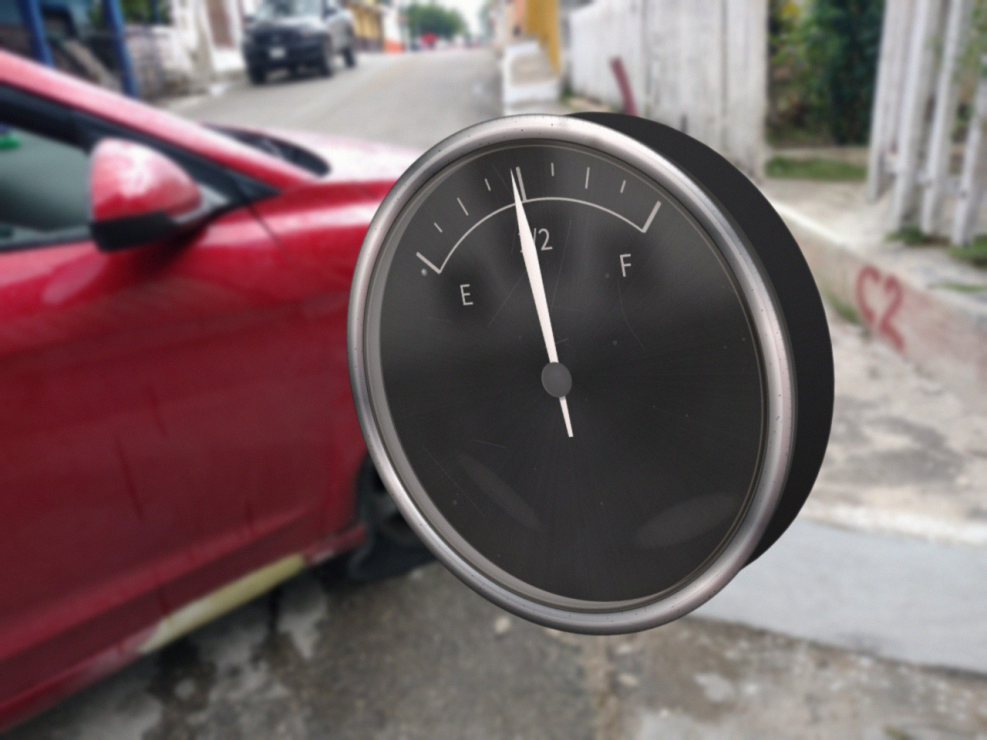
0.5
